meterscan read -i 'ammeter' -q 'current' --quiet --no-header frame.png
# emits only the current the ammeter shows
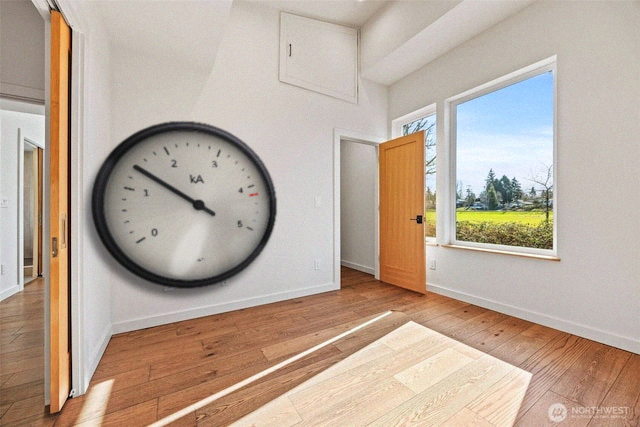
1.4 kA
